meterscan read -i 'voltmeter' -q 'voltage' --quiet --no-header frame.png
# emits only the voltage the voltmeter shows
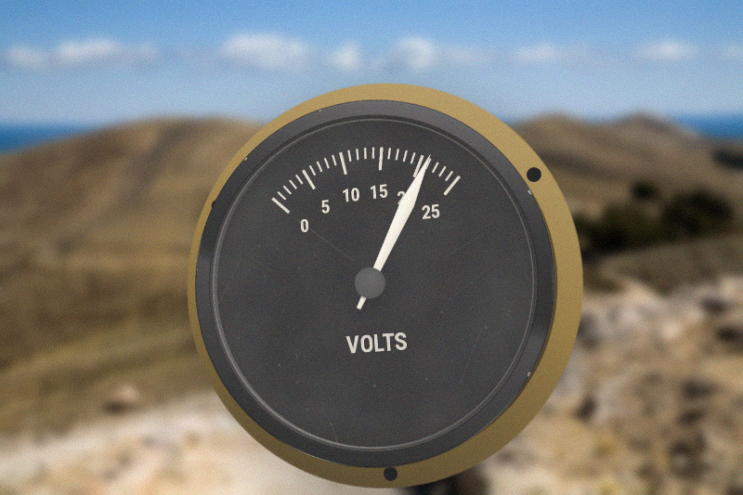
21 V
